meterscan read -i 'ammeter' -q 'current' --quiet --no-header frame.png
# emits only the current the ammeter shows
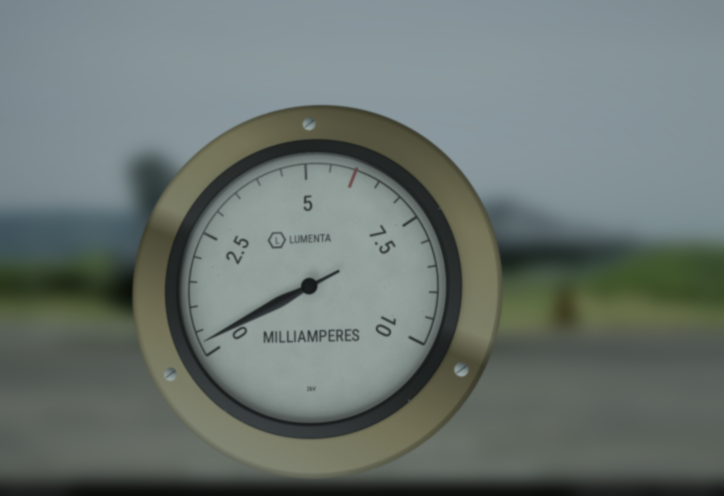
0.25 mA
